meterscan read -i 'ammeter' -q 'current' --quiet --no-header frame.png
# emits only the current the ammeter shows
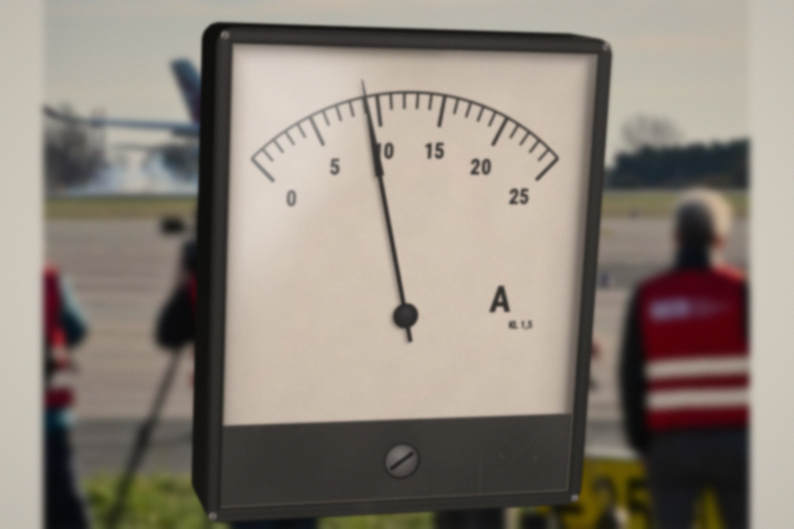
9 A
